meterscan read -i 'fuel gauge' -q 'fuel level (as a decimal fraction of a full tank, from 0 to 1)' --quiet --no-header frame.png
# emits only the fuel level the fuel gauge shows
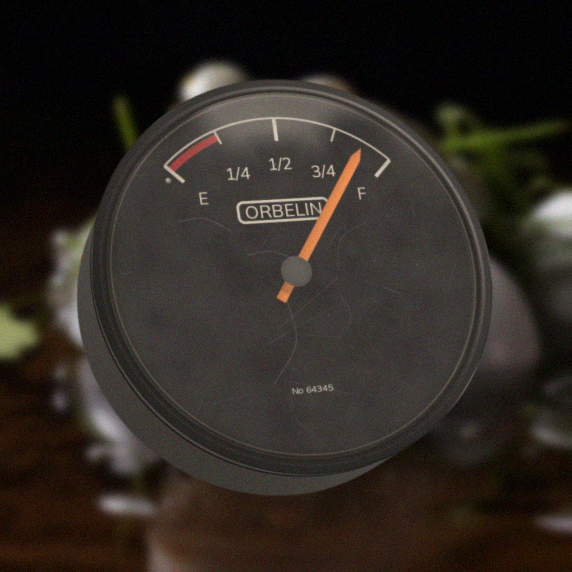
0.875
